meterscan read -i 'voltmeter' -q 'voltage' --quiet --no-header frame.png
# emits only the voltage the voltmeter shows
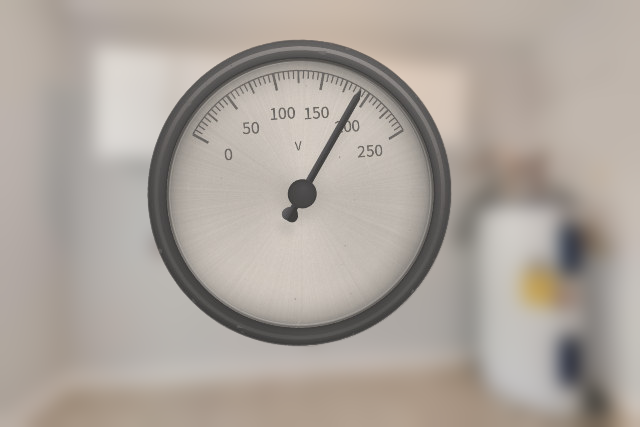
190 V
